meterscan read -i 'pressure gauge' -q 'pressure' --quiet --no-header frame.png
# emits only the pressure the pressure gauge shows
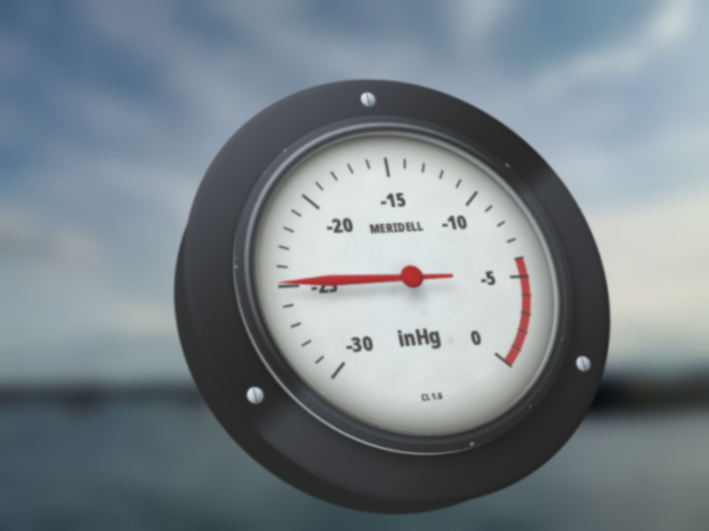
-25 inHg
